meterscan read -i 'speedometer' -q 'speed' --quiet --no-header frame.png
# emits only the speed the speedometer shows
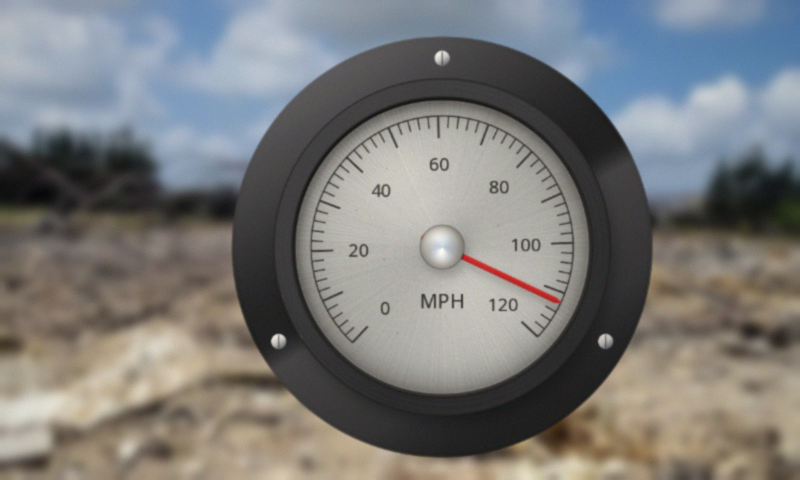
112 mph
